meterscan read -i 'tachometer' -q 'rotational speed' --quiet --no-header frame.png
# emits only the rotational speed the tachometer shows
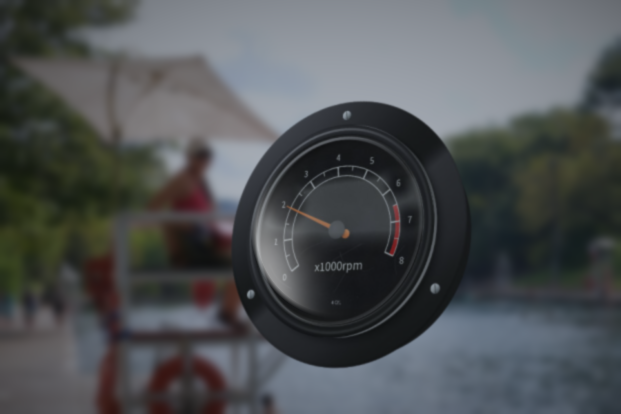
2000 rpm
